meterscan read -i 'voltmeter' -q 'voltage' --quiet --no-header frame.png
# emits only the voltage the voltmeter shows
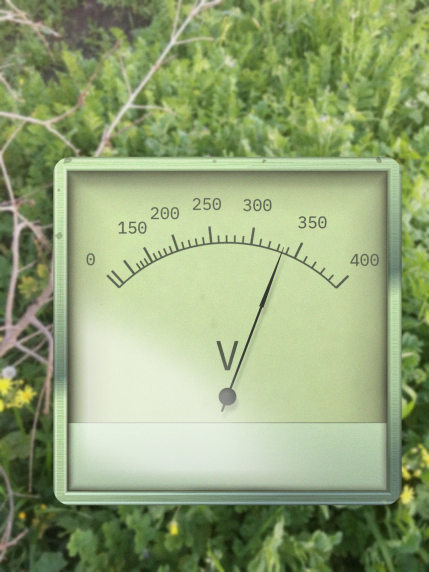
335 V
